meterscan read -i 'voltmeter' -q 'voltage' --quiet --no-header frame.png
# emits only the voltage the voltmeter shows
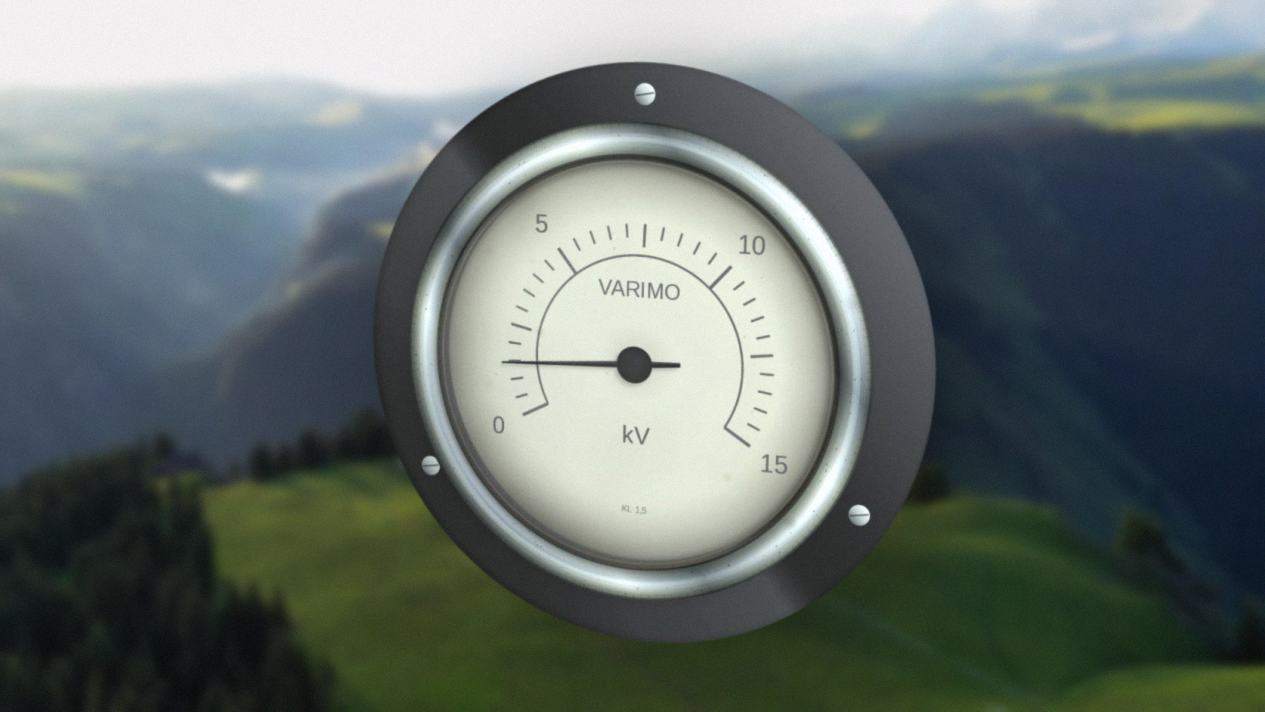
1.5 kV
